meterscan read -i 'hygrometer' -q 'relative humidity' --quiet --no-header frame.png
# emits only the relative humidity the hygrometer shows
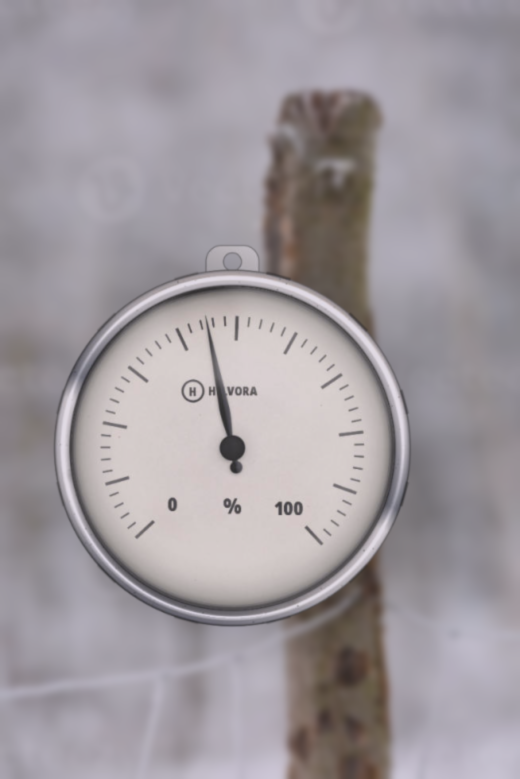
45 %
